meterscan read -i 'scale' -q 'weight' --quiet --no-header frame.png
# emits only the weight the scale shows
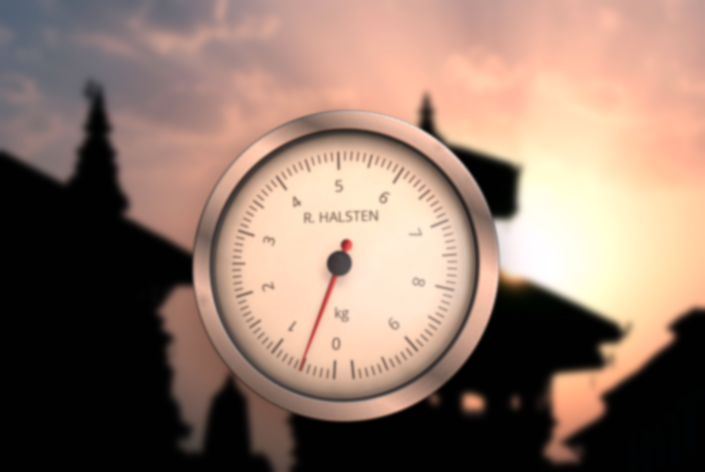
0.5 kg
